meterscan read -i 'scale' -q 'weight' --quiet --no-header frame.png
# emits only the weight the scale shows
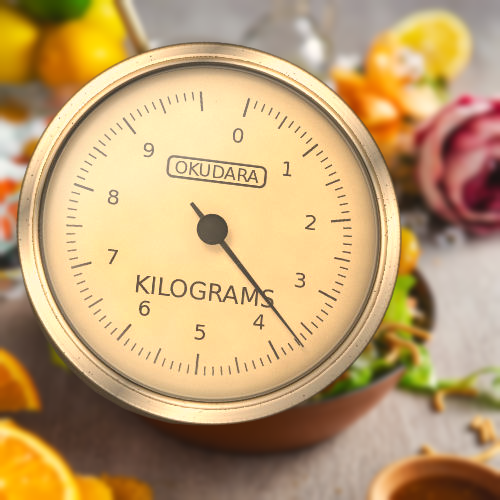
3.7 kg
